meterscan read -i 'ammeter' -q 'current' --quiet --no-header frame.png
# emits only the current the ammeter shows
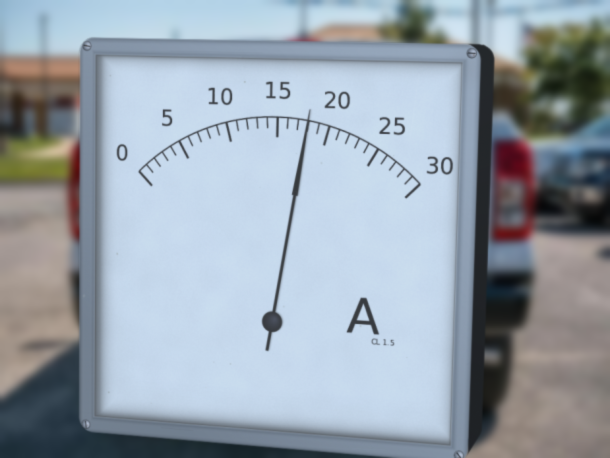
18 A
